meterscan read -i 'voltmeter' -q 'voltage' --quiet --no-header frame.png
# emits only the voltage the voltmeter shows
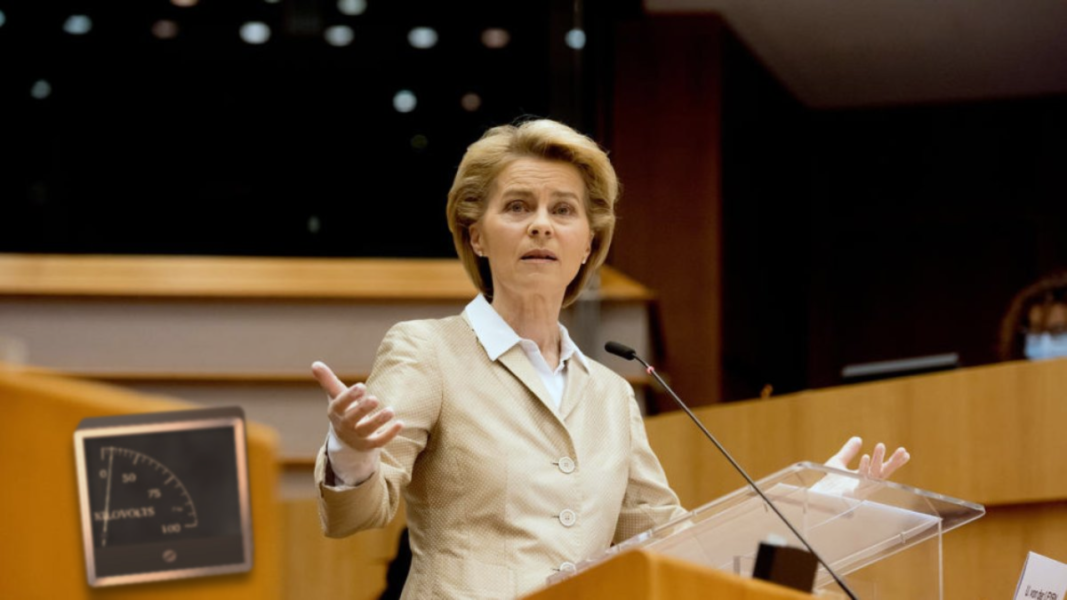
25 kV
